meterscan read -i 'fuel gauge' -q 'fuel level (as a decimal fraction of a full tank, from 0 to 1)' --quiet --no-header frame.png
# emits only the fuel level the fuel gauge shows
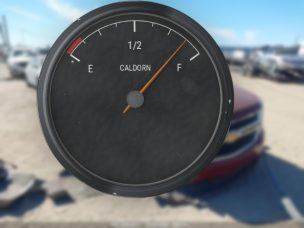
0.875
